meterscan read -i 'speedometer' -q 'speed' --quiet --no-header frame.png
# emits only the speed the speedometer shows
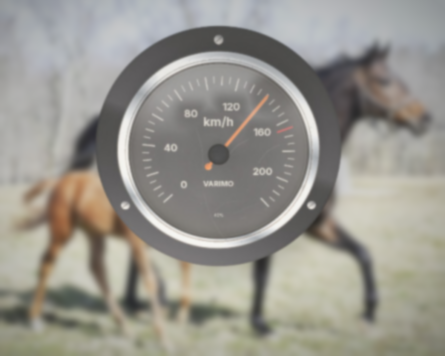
140 km/h
